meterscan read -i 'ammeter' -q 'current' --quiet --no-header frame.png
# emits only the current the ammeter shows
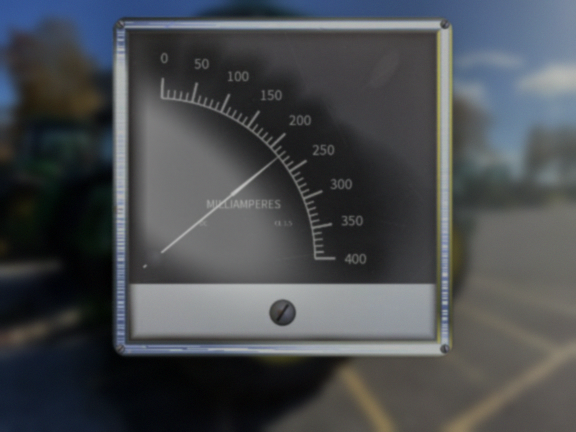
220 mA
